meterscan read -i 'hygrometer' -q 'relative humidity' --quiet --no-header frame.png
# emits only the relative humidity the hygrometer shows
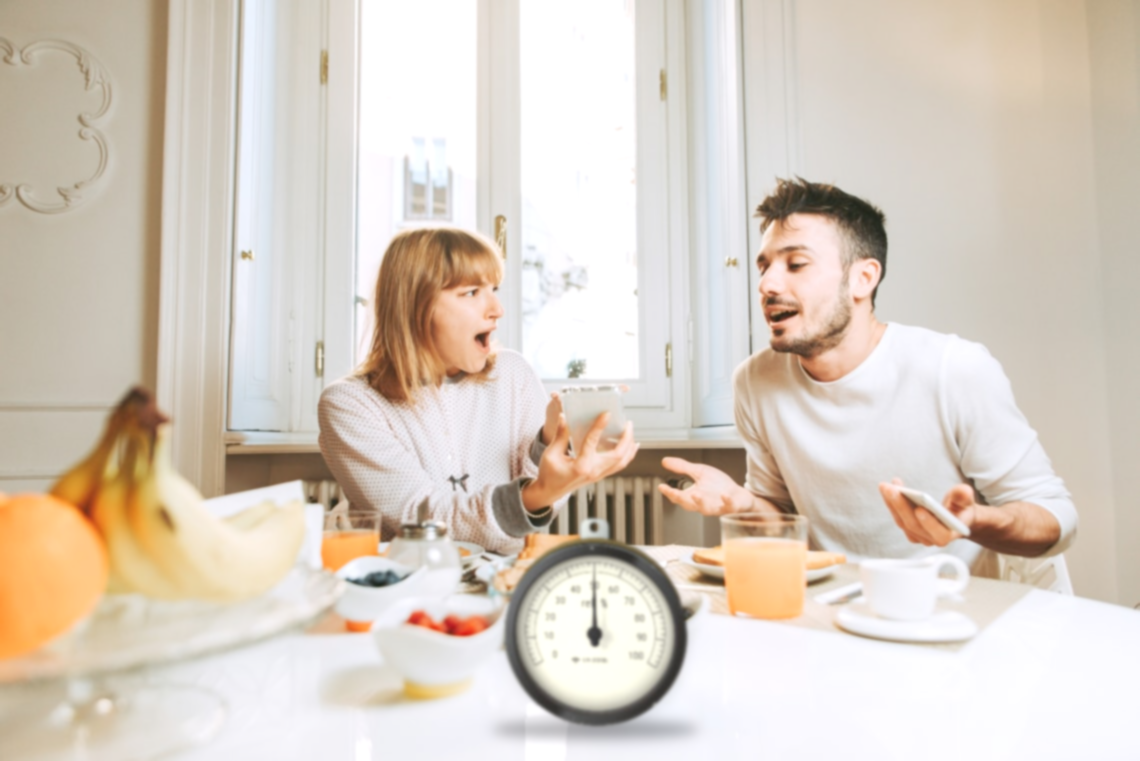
50 %
